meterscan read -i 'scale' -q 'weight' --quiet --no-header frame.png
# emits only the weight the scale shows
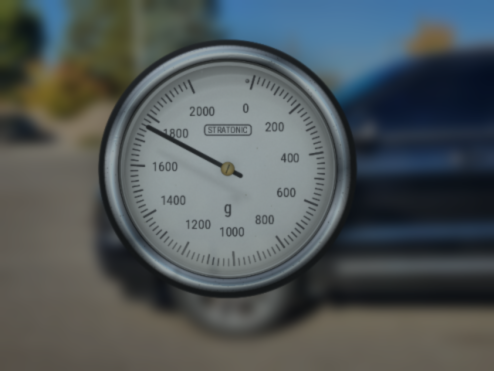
1760 g
